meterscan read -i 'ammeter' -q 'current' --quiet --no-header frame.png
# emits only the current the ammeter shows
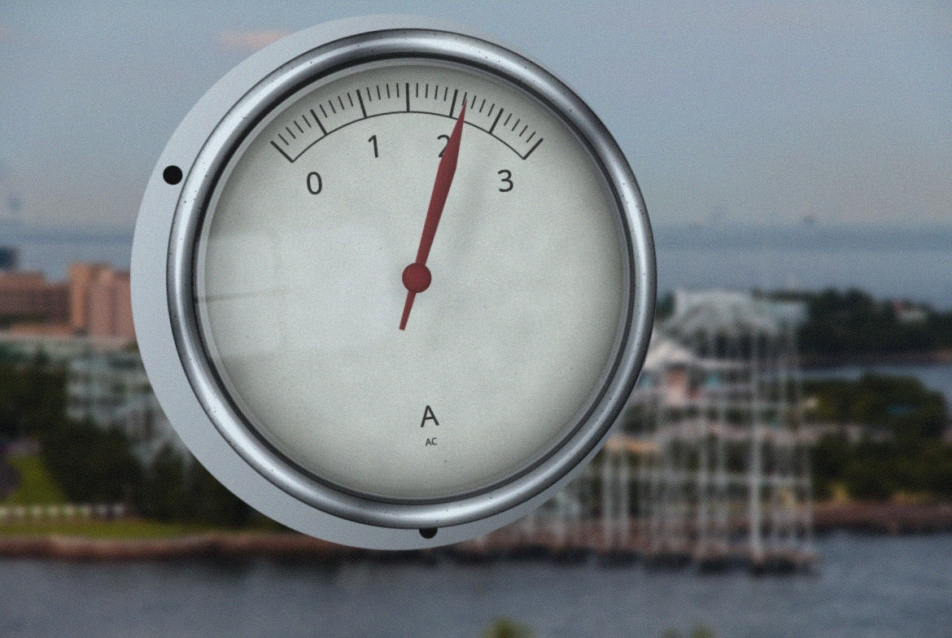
2.1 A
